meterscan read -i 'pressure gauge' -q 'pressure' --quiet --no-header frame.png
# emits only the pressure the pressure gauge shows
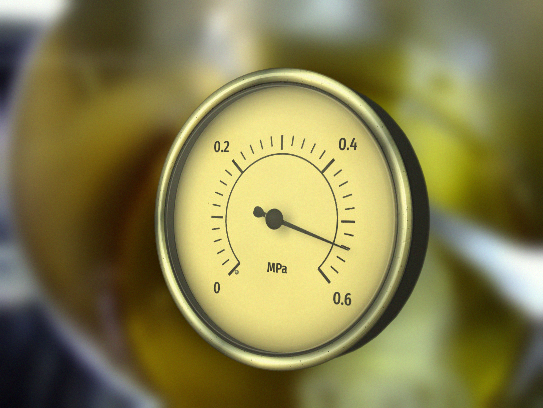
0.54 MPa
